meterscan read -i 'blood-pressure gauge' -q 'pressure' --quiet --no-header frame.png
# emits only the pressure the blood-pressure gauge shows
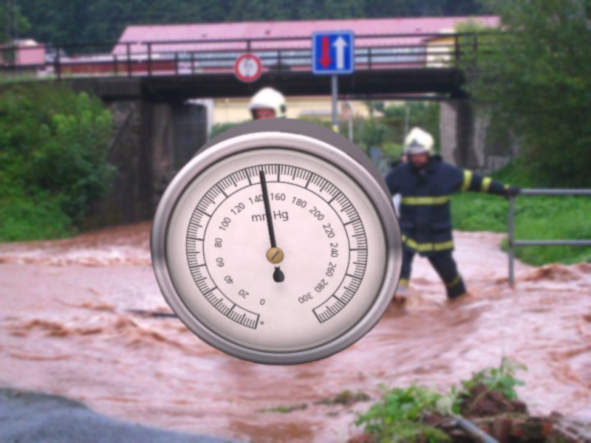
150 mmHg
